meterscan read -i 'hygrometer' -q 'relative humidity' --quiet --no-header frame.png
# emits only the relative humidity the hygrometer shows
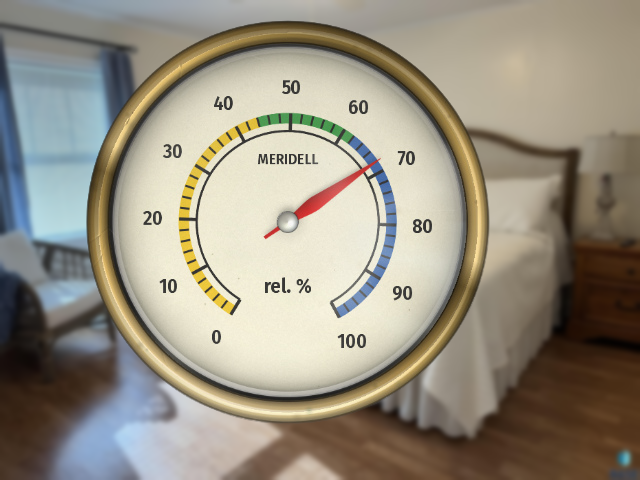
68 %
